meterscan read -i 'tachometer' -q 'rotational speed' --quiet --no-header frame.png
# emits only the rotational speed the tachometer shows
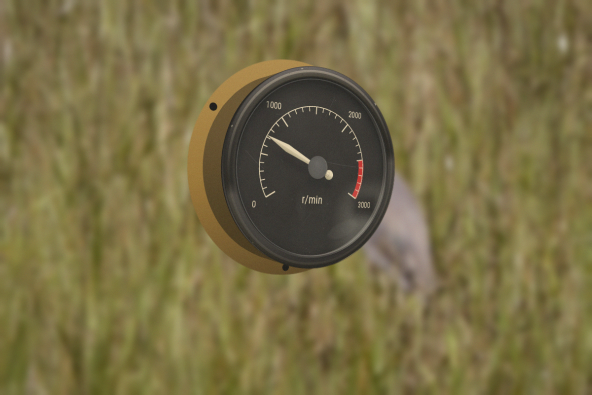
700 rpm
